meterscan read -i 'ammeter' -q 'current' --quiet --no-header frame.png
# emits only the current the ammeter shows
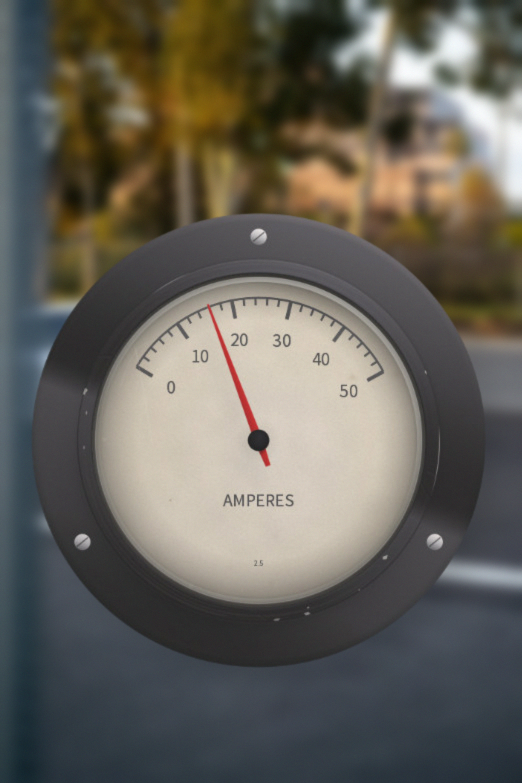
16 A
